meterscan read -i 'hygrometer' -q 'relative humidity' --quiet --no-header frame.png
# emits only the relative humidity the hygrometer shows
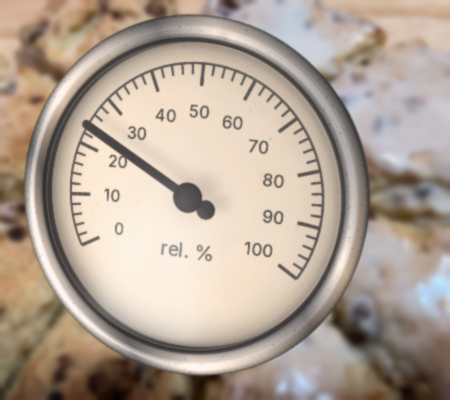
24 %
